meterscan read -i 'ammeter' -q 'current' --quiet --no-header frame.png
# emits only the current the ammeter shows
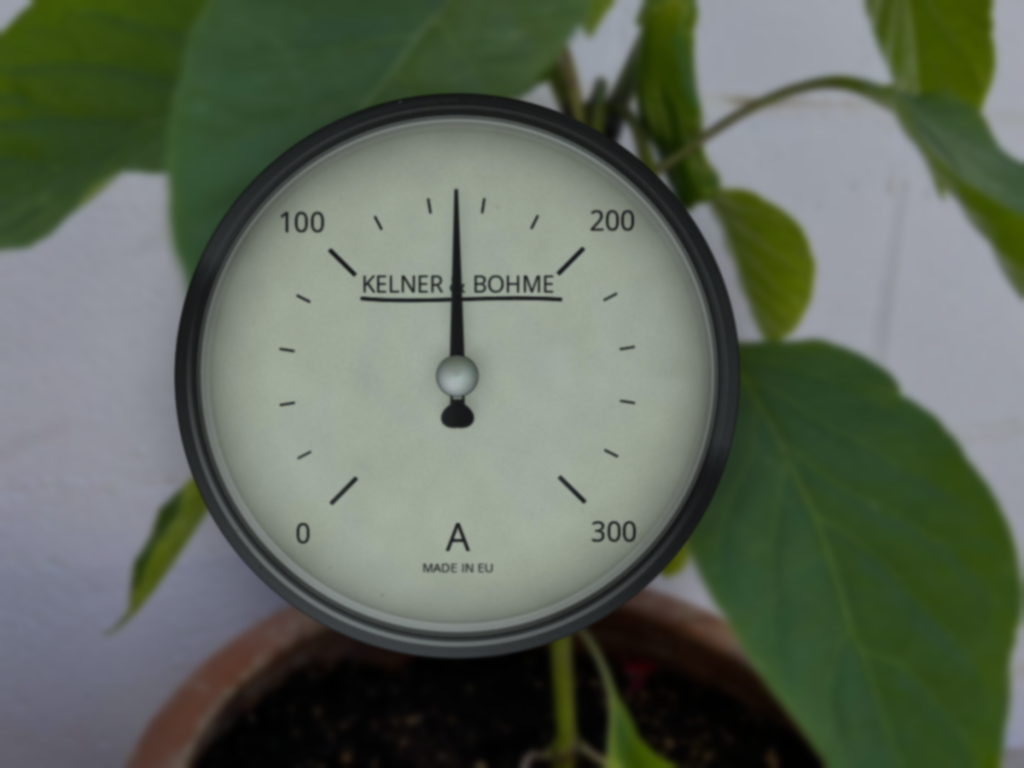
150 A
